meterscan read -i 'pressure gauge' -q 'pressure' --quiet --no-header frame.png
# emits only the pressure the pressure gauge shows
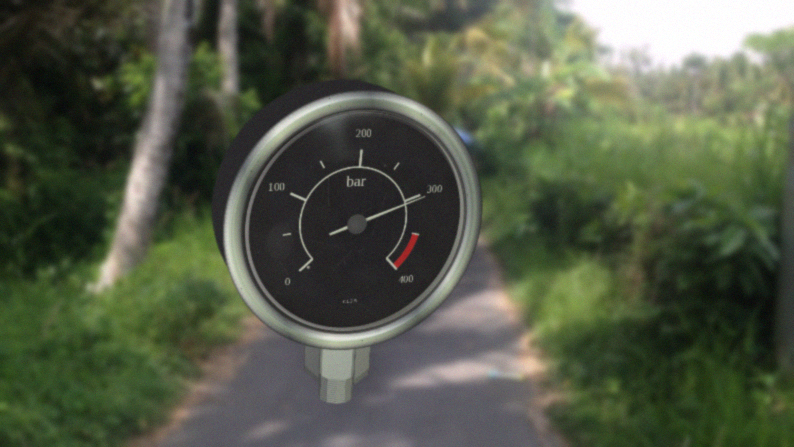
300 bar
